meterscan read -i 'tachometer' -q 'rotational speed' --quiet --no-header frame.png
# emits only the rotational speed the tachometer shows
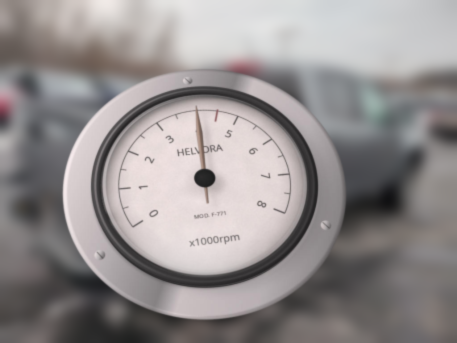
4000 rpm
